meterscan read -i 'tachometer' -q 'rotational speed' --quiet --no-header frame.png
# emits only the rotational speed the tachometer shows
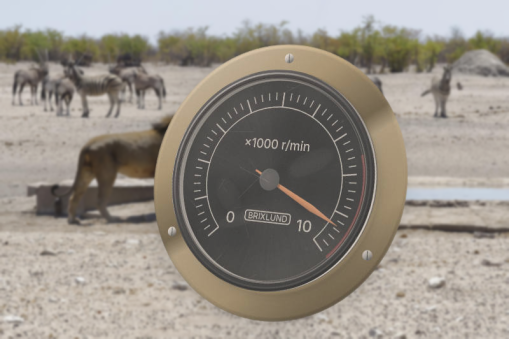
9300 rpm
